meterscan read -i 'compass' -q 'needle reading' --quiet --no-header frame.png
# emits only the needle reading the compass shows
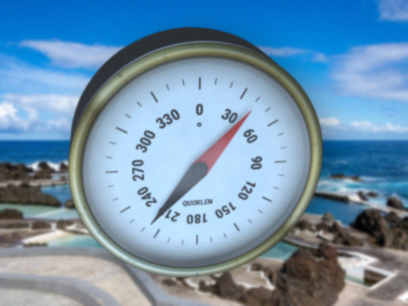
40 °
